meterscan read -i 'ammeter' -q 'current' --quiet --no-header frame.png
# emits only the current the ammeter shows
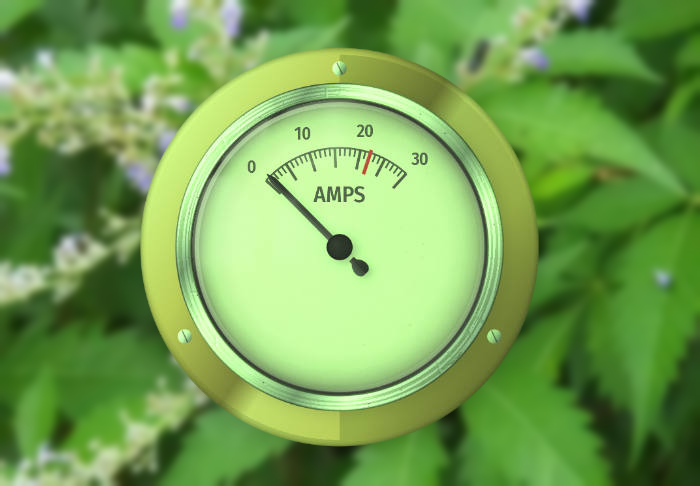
1 A
